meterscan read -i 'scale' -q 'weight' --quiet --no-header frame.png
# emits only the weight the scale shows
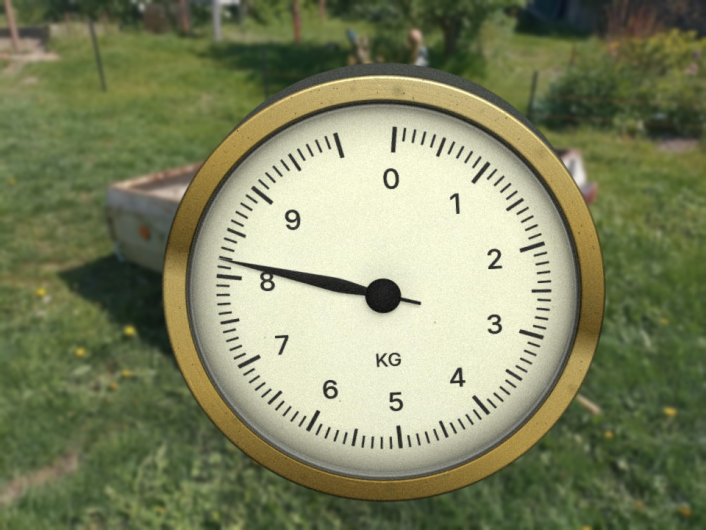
8.2 kg
